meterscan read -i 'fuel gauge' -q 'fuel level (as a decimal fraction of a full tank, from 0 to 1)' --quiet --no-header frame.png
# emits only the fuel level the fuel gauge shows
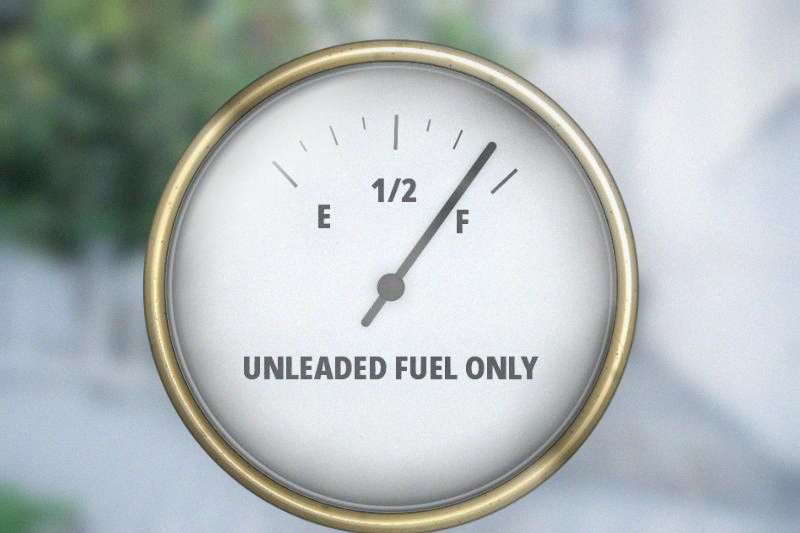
0.875
